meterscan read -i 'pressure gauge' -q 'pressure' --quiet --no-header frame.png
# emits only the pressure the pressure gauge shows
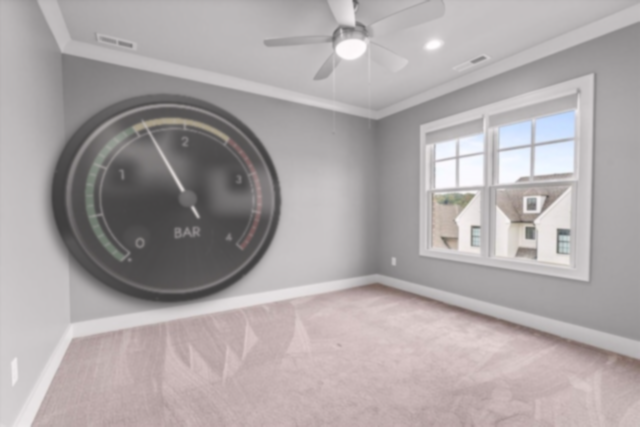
1.6 bar
